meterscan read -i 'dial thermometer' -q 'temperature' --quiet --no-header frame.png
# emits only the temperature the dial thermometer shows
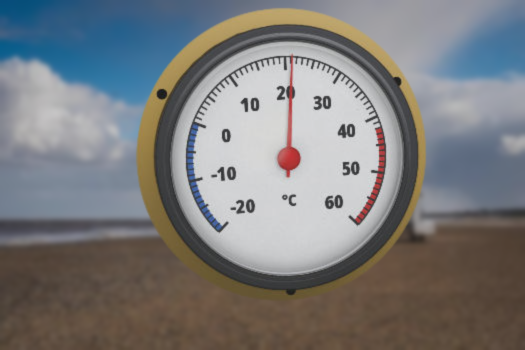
21 °C
